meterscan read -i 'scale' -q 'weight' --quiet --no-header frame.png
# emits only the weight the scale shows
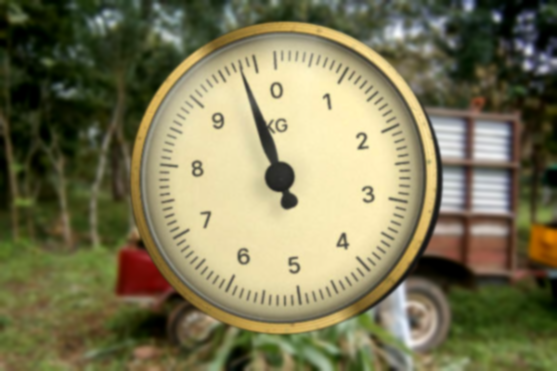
9.8 kg
